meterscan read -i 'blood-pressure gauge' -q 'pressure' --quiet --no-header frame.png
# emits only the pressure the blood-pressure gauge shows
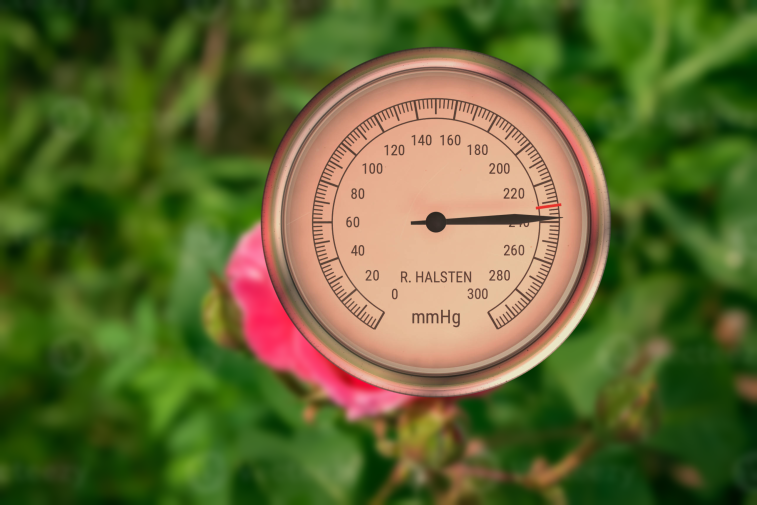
238 mmHg
